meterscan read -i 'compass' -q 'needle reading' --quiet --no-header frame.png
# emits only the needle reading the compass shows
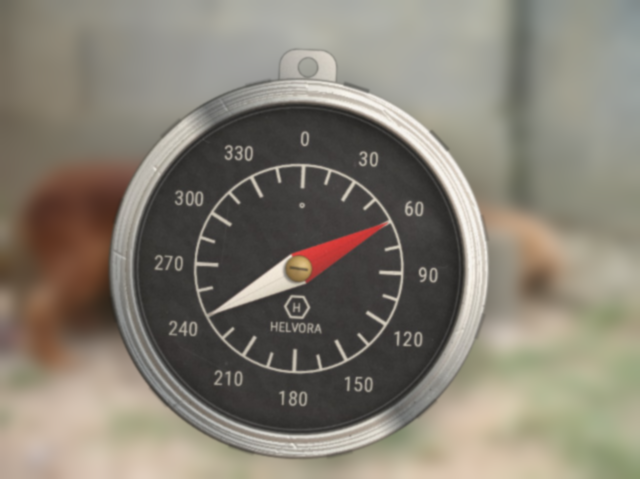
60 °
